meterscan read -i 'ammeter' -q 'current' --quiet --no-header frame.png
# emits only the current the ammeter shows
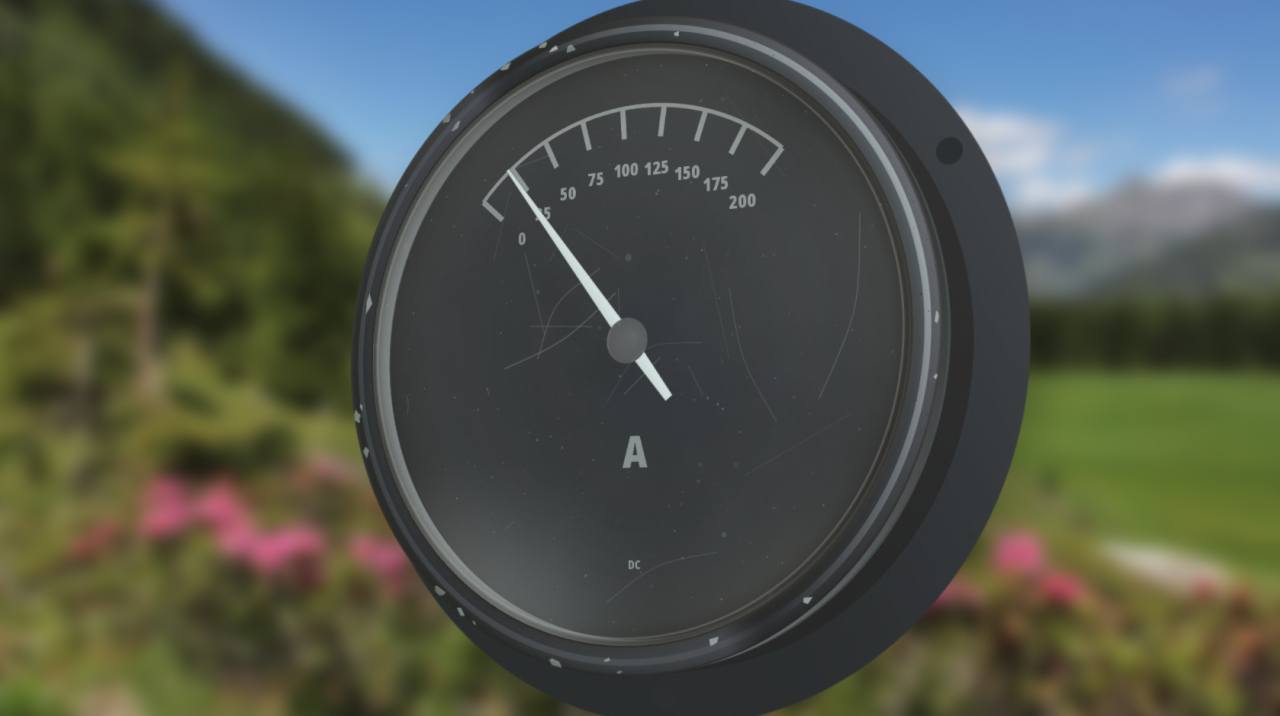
25 A
